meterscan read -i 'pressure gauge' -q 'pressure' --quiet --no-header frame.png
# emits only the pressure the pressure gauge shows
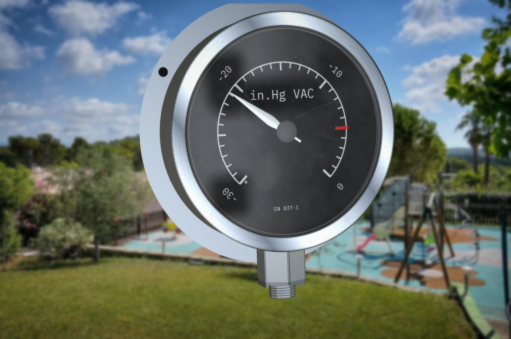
-21 inHg
